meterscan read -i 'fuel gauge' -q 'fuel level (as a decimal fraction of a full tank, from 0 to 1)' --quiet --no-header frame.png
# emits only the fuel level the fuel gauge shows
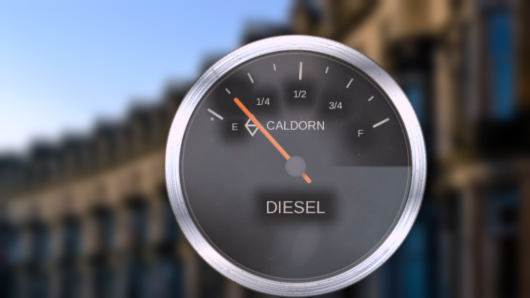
0.125
